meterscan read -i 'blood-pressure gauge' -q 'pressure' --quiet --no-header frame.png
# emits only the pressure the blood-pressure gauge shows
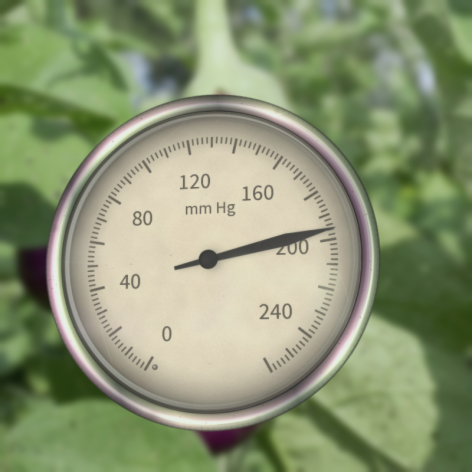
196 mmHg
